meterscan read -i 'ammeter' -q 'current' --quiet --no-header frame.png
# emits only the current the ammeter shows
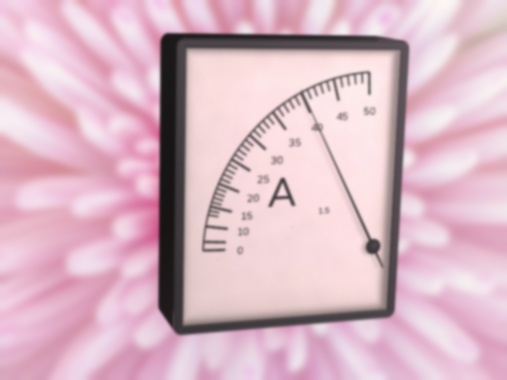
40 A
